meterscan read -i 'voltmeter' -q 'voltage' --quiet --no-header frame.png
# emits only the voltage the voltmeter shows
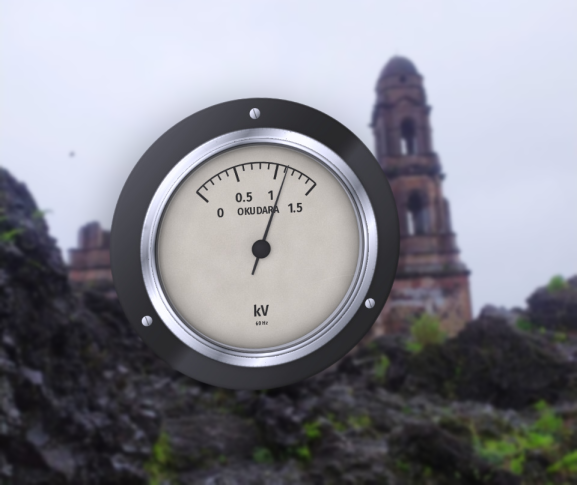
1.1 kV
